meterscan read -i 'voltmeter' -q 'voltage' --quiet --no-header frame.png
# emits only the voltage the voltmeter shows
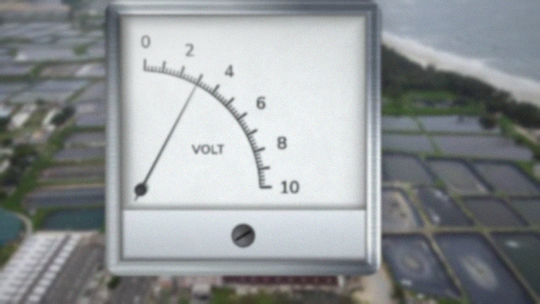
3 V
